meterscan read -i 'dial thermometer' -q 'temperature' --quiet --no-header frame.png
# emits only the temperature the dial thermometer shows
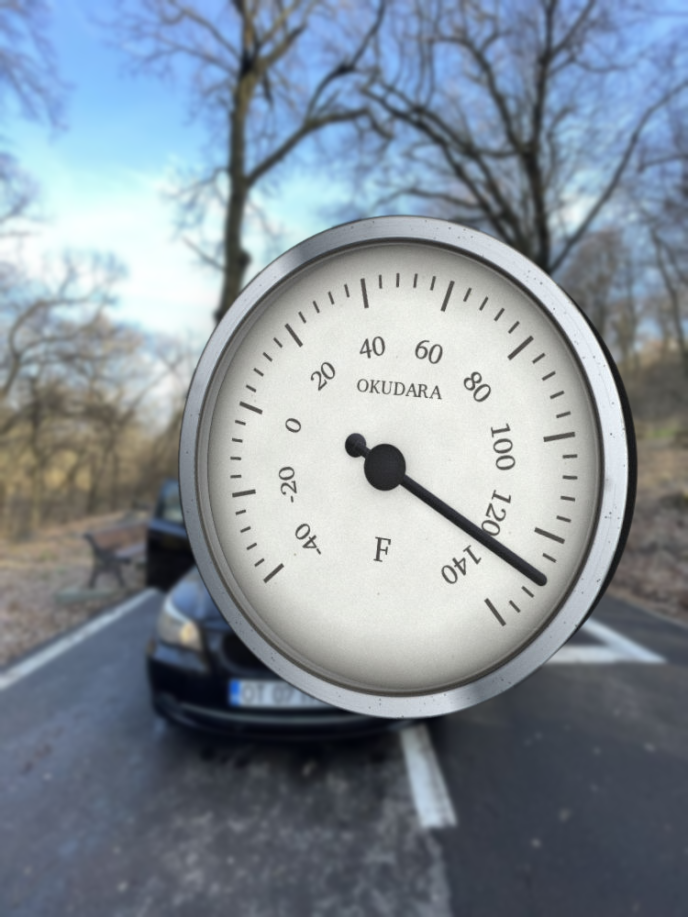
128 °F
